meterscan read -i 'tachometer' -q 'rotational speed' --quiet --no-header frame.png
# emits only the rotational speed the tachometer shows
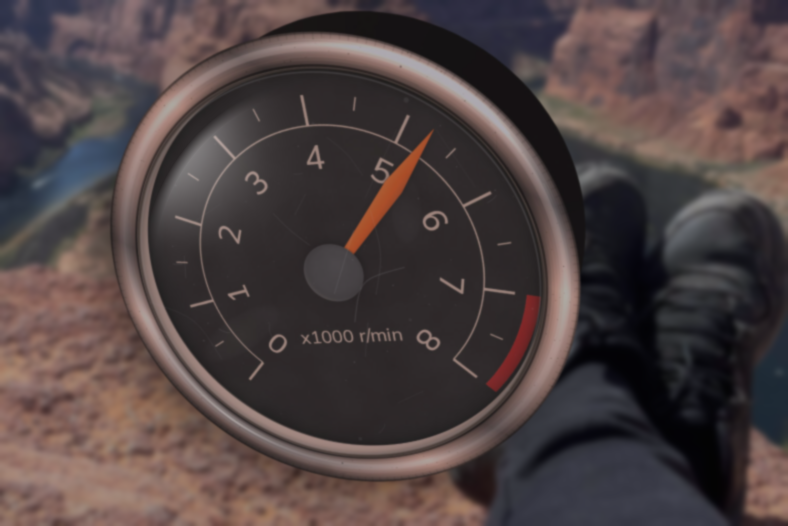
5250 rpm
